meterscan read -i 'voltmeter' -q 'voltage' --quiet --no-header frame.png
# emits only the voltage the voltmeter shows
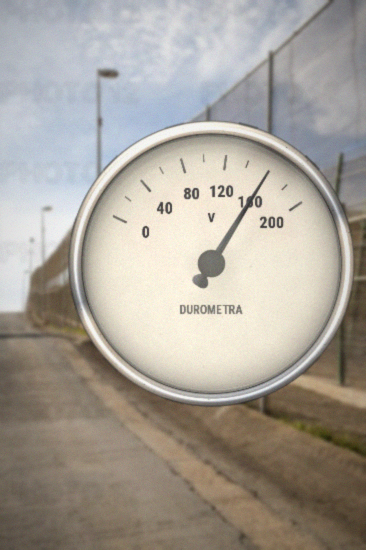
160 V
